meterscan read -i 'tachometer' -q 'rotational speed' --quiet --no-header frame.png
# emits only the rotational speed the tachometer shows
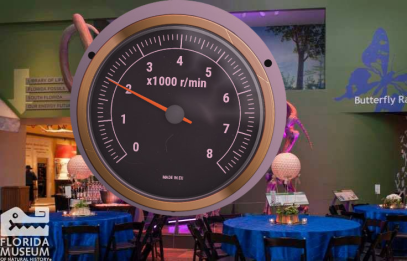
2000 rpm
